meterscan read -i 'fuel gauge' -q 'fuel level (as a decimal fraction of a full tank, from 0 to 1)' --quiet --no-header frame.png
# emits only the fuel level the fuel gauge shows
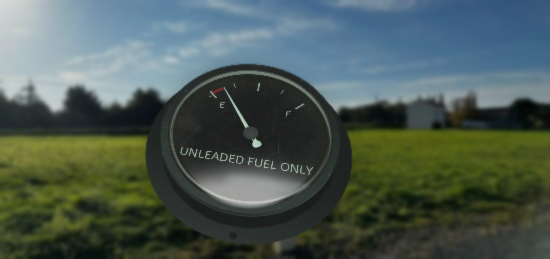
0.125
